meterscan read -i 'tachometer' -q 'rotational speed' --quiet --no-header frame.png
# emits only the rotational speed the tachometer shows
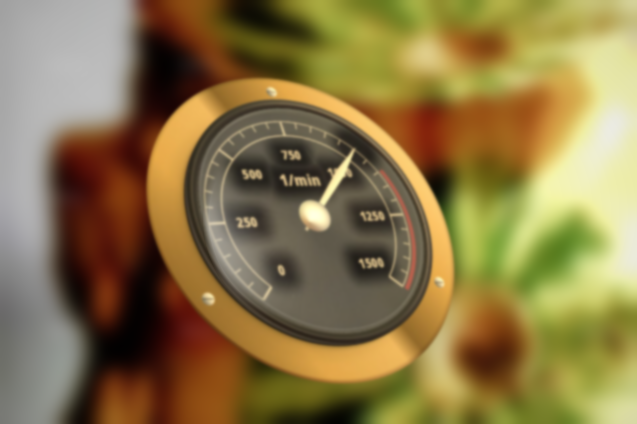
1000 rpm
